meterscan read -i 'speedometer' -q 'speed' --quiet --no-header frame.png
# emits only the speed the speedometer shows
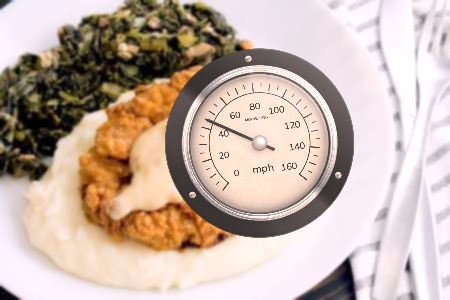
45 mph
